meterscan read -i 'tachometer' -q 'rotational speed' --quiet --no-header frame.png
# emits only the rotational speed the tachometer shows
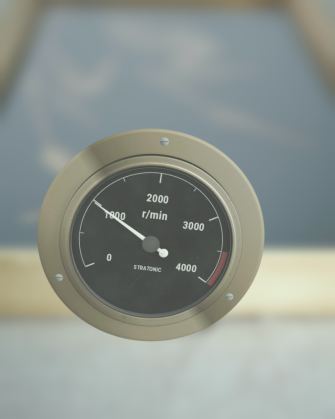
1000 rpm
